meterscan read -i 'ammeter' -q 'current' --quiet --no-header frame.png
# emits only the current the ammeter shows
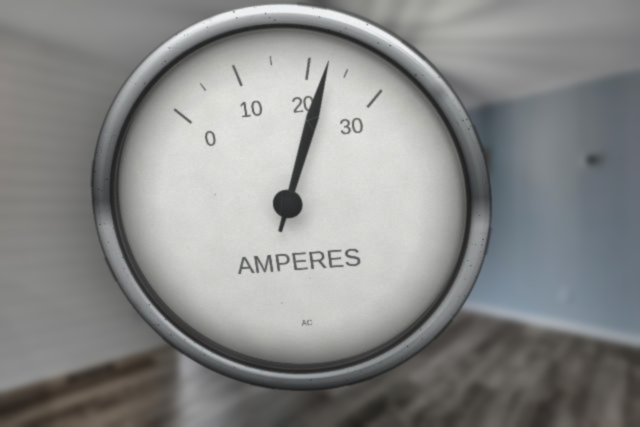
22.5 A
